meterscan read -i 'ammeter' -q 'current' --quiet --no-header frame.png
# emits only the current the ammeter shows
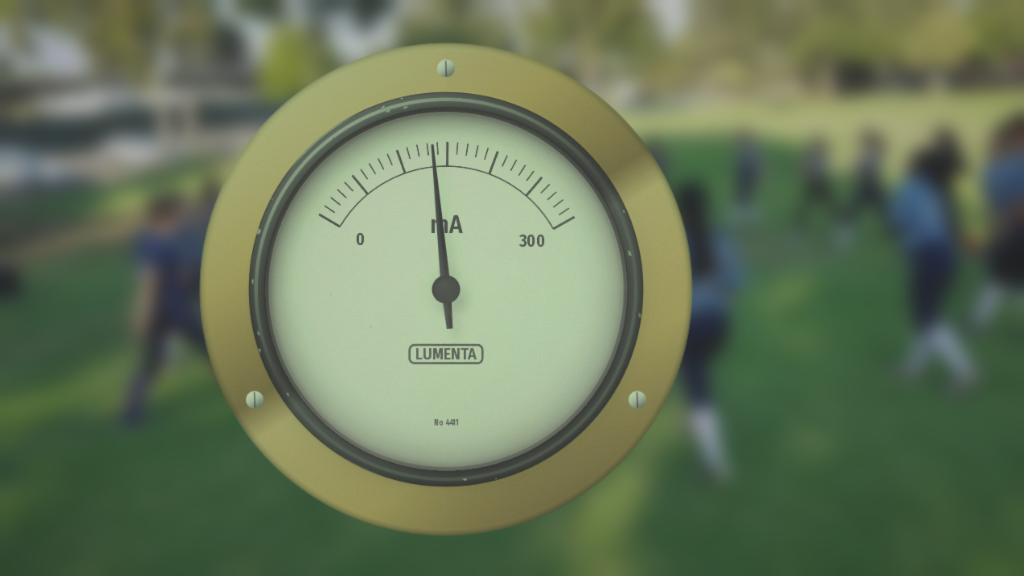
135 mA
